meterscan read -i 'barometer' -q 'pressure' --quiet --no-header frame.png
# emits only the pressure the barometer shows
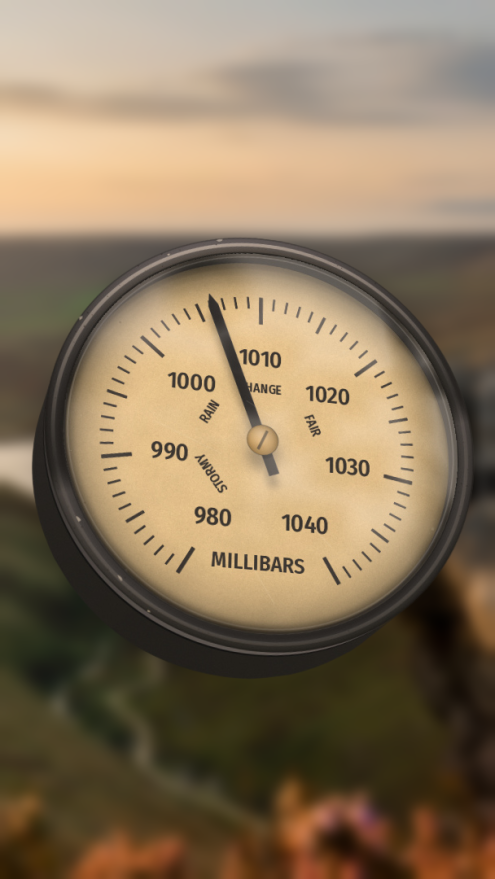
1006 mbar
